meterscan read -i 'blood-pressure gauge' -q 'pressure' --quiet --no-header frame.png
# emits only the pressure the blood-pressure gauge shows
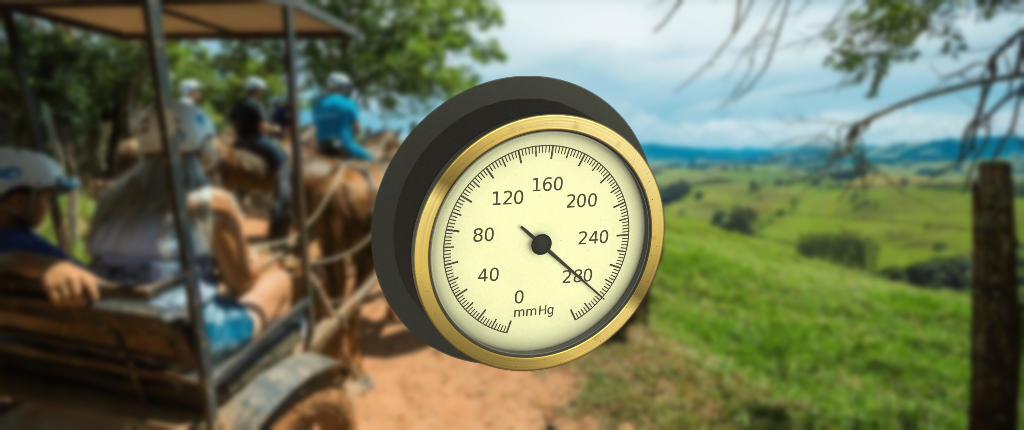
280 mmHg
